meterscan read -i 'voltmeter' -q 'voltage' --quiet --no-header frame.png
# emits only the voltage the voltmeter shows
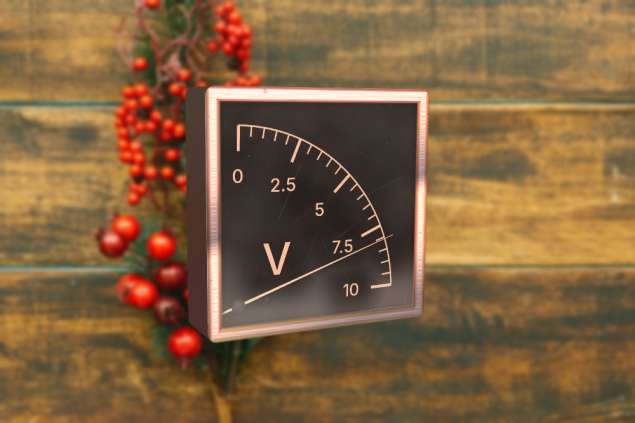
8 V
